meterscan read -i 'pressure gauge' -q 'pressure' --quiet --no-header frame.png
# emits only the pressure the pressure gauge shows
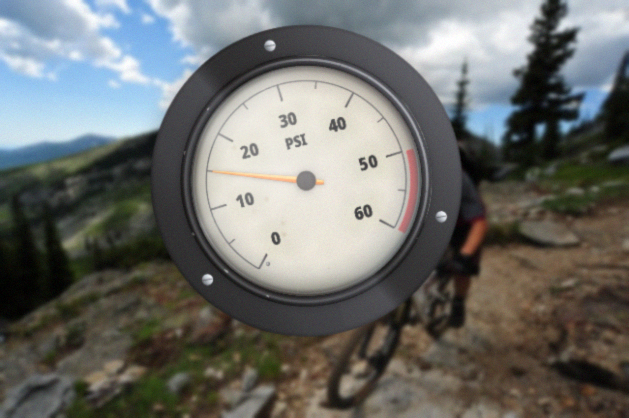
15 psi
